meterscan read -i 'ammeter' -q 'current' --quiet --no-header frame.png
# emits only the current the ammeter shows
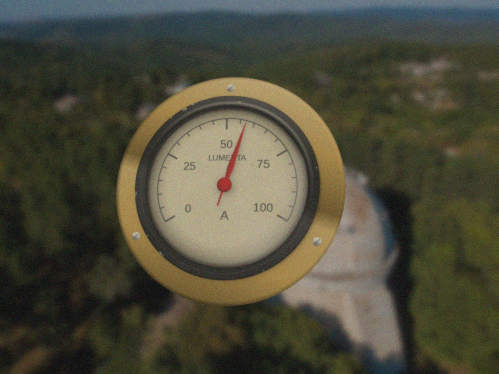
57.5 A
